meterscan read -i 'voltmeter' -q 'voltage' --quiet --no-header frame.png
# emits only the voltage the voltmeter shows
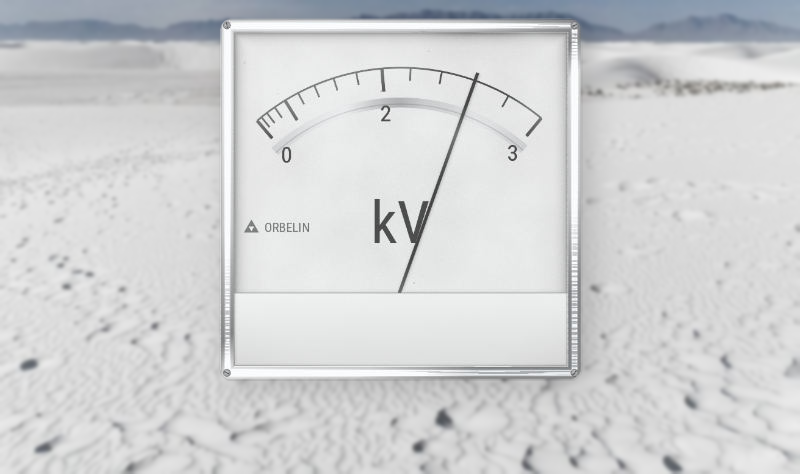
2.6 kV
